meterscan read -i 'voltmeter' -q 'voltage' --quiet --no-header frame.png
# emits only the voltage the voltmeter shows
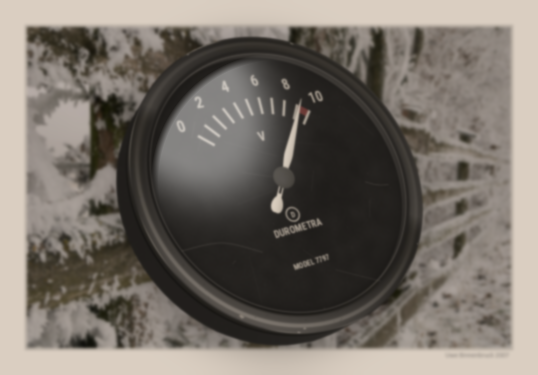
9 V
